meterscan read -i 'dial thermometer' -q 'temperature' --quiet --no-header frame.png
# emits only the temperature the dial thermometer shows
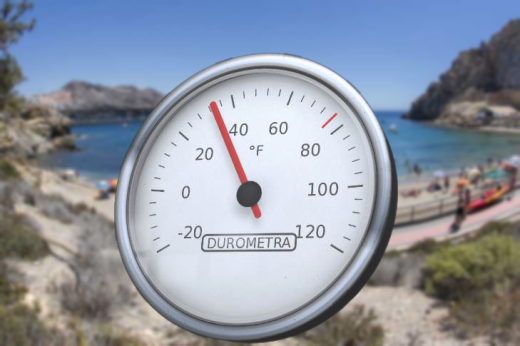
34 °F
